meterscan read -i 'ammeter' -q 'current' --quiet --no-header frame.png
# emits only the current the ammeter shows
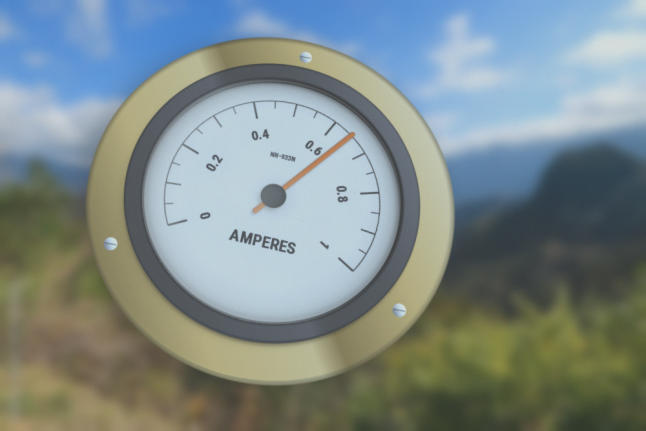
0.65 A
